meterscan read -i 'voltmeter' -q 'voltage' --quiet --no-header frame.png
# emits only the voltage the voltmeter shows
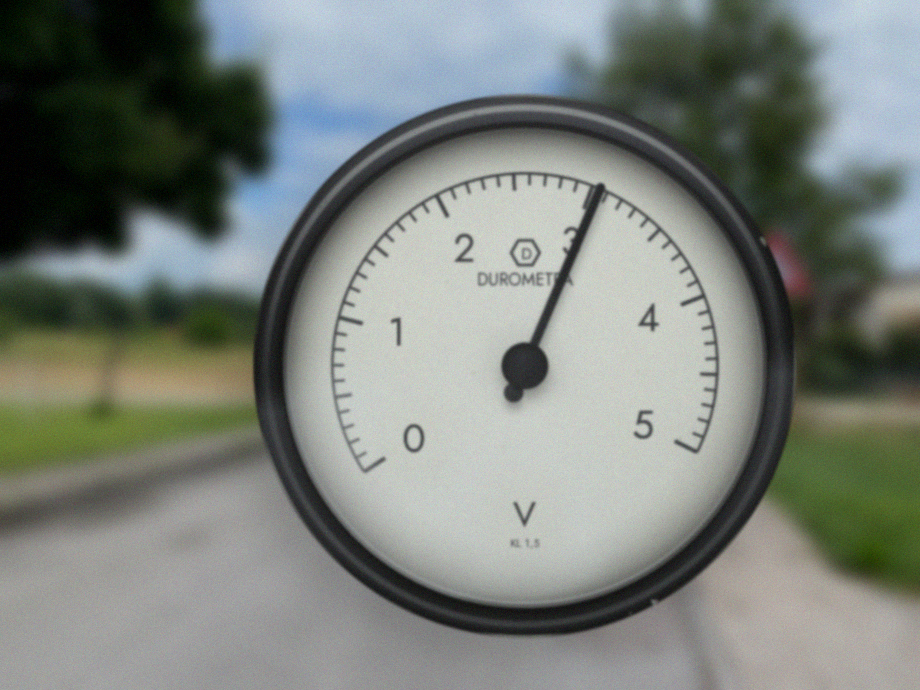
3.05 V
